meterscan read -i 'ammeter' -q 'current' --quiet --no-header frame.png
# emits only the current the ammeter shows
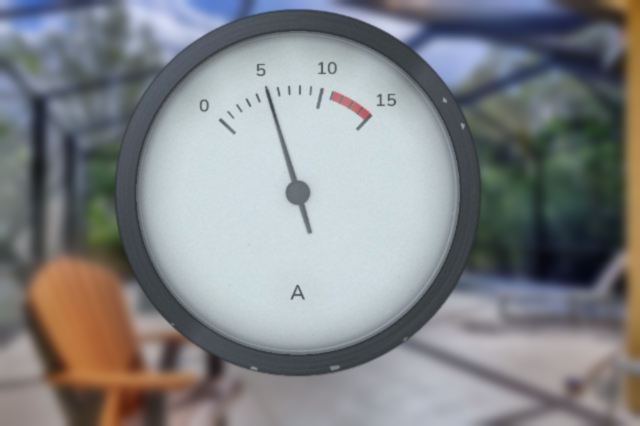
5 A
